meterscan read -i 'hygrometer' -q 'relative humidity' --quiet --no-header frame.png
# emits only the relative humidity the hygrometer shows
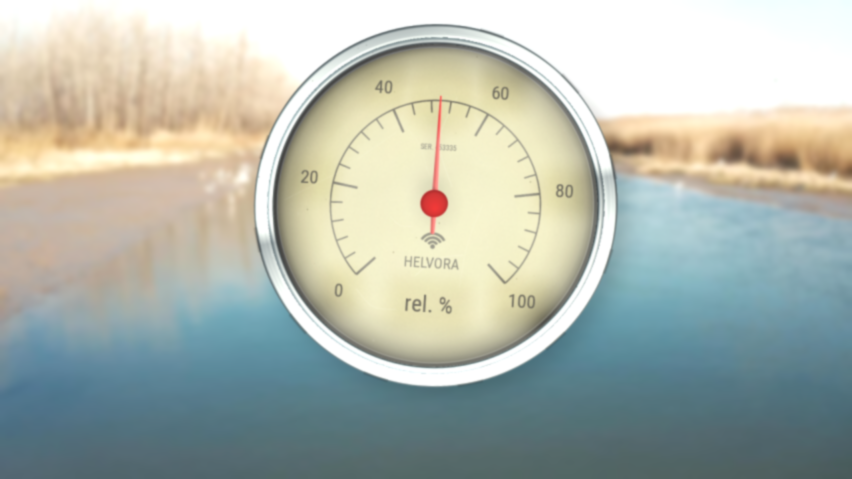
50 %
